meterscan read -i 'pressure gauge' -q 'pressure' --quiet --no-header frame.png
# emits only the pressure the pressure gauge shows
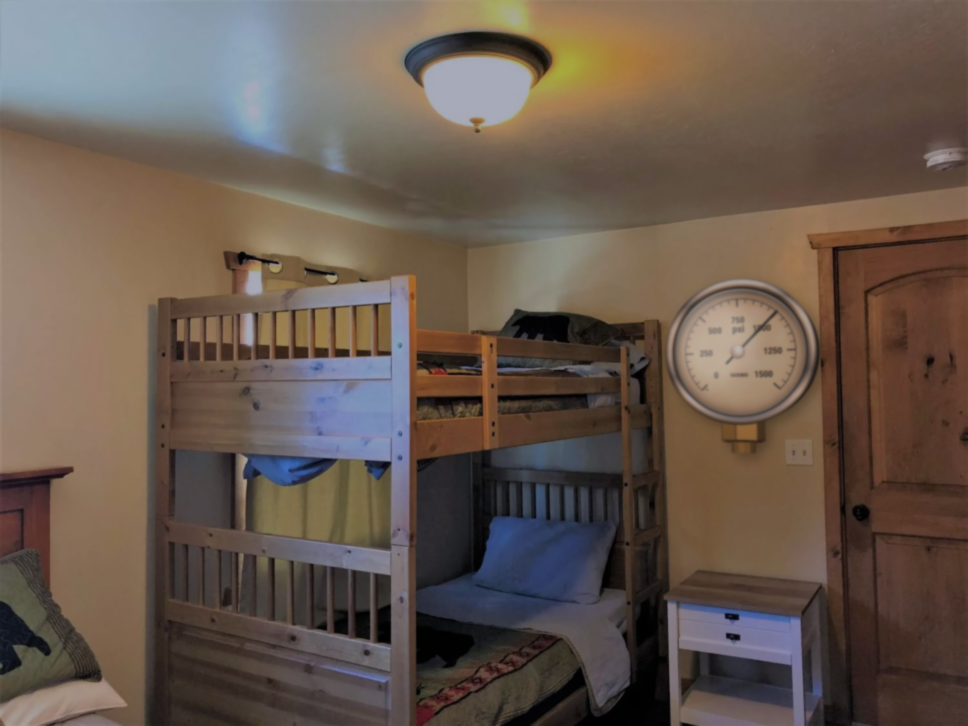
1000 psi
